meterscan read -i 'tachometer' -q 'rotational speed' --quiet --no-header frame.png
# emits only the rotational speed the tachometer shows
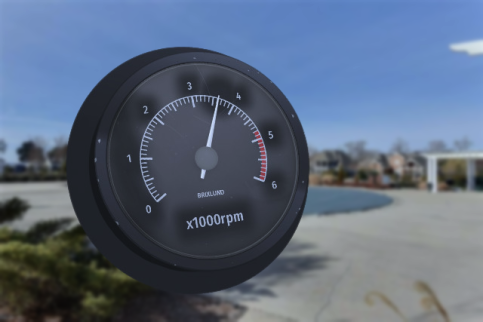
3600 rpm
